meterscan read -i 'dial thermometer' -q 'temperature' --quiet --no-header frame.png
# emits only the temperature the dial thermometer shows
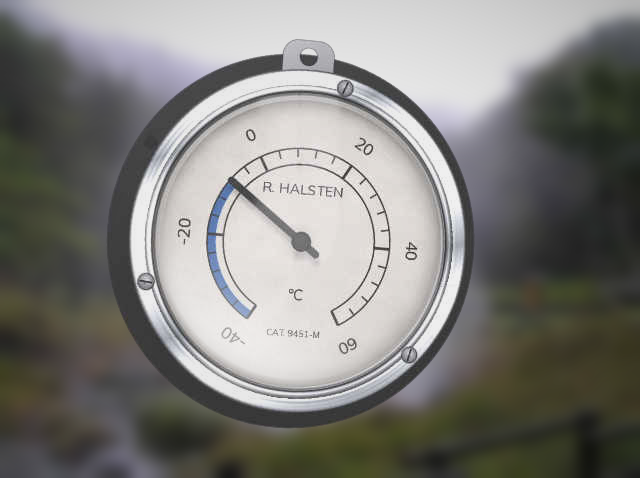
-8 °C
